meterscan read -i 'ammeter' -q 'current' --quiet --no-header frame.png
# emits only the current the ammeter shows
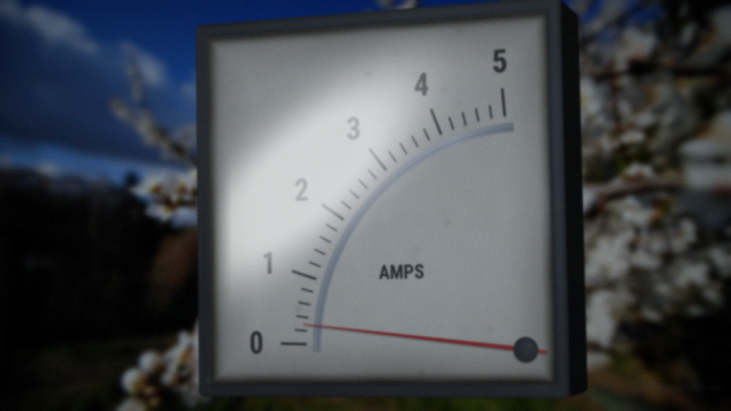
0.3 A
